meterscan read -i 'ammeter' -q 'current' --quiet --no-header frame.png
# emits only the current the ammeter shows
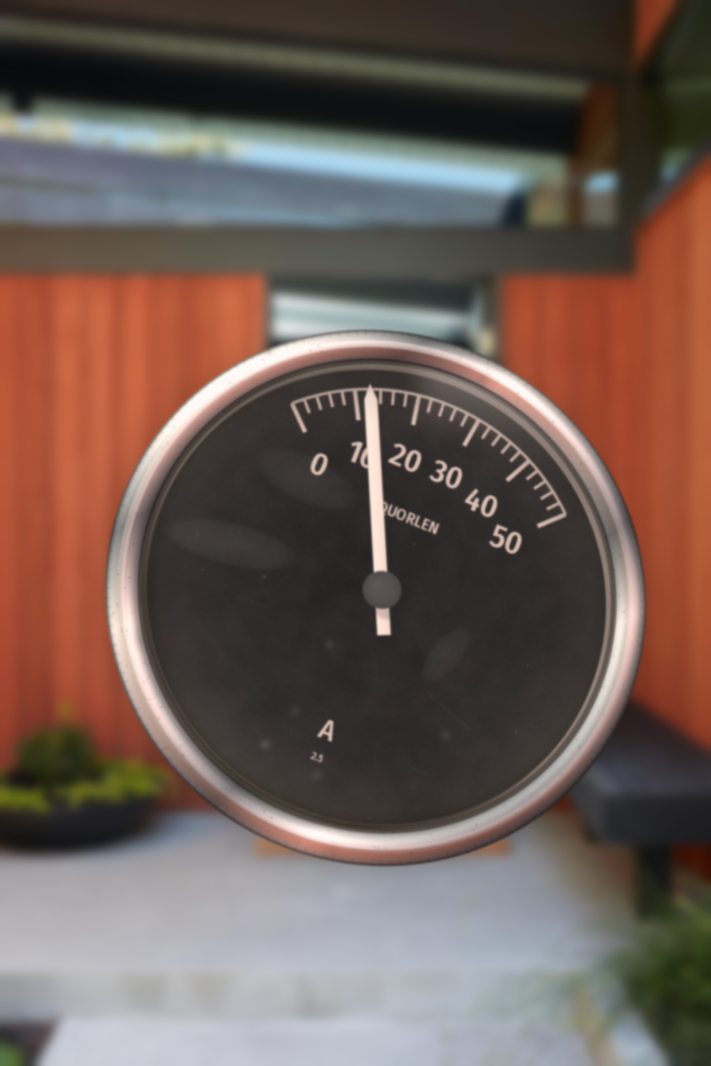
12 A
